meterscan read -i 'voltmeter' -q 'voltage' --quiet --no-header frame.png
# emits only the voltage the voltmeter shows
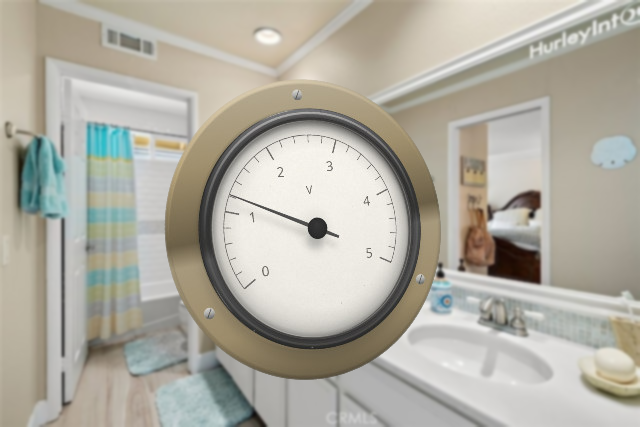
1.2 V
